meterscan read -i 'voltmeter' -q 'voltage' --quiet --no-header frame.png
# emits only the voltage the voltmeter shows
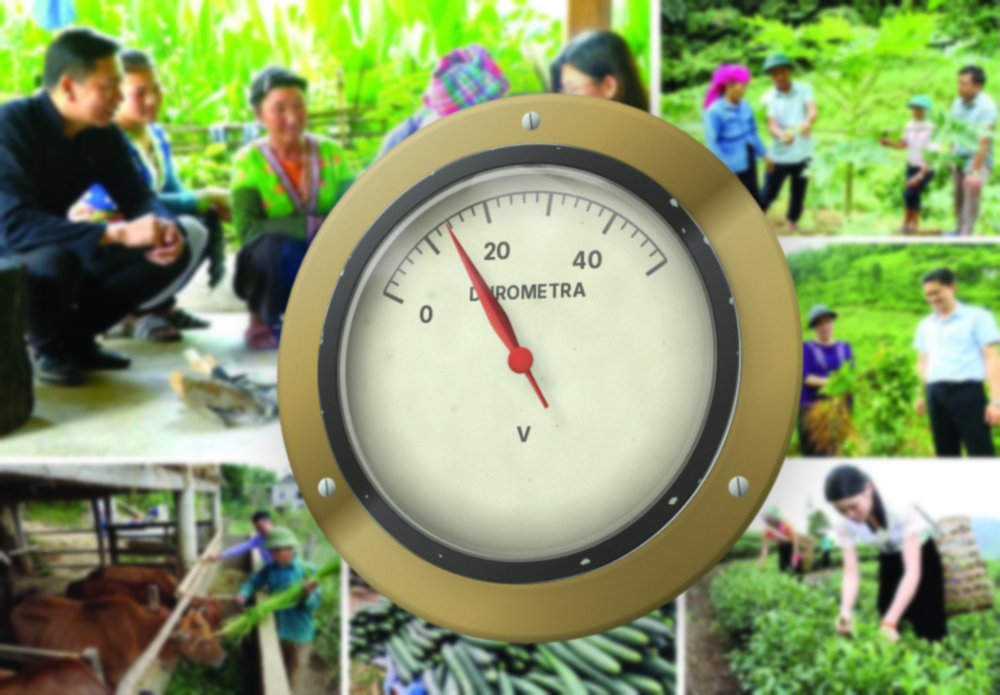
14 V
